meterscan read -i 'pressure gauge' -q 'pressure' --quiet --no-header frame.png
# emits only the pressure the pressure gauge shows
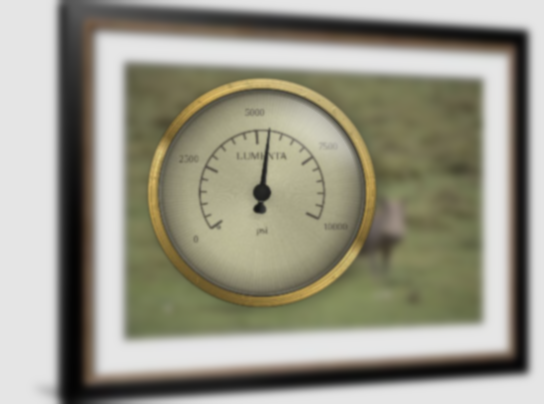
5500 psi
